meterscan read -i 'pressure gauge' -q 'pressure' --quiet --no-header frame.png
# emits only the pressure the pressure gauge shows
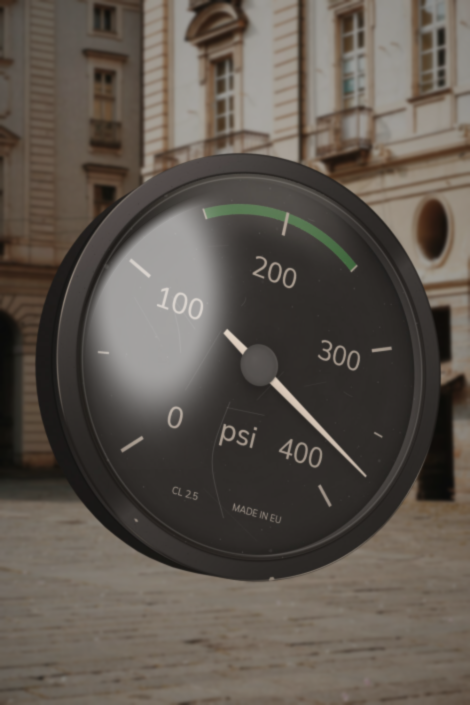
375 psi
